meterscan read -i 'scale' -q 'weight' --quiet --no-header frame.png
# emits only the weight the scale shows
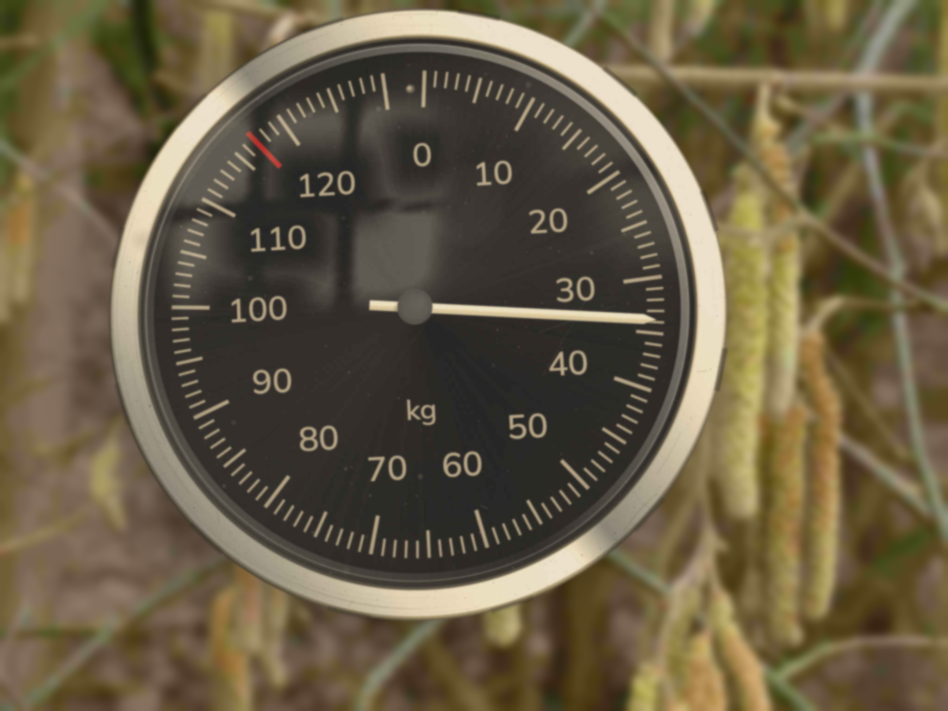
34 kg
